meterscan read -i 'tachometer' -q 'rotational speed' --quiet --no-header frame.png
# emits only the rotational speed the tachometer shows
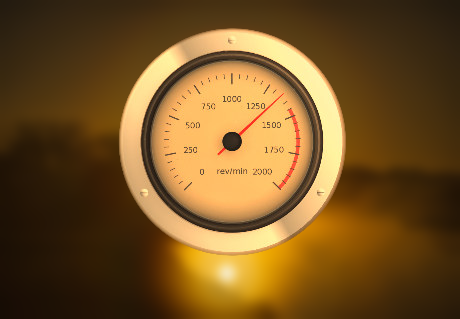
1350 rpm
